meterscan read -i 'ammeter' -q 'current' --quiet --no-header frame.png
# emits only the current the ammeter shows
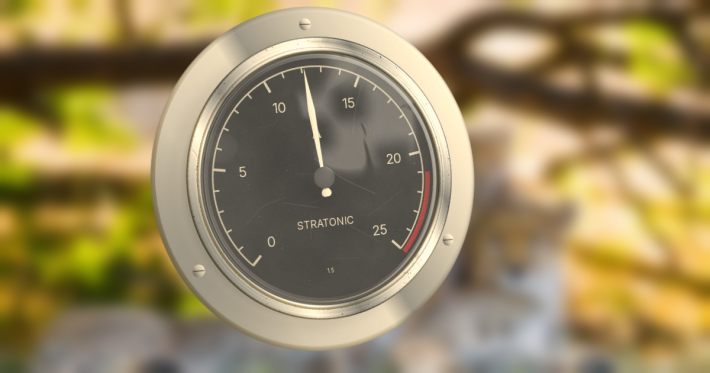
12 A
